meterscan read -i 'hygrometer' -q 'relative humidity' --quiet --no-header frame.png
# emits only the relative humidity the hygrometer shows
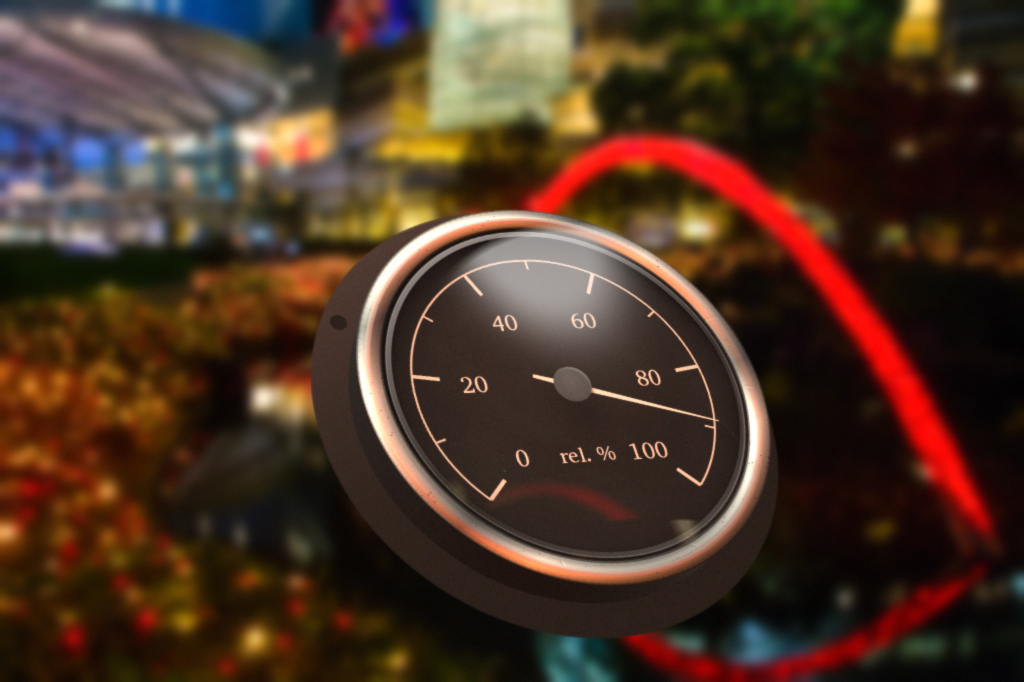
90 %
